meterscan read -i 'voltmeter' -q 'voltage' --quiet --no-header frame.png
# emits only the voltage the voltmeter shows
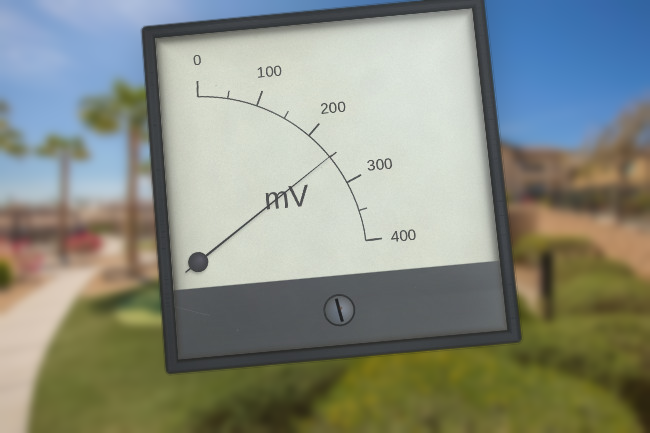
250 mV
